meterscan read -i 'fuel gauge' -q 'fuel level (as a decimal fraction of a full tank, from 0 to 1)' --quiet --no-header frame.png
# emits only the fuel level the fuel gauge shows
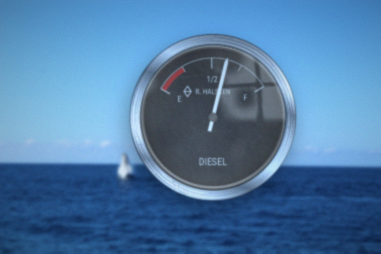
0.625
